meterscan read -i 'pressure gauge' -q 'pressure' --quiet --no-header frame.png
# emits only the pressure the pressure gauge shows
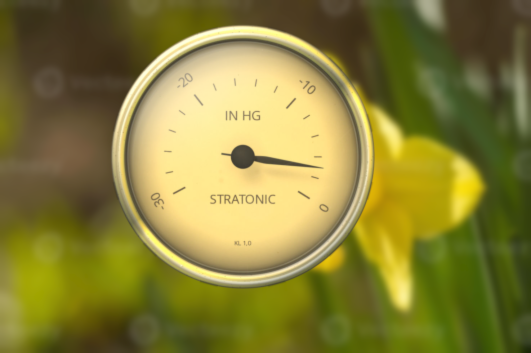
-3 inHg
